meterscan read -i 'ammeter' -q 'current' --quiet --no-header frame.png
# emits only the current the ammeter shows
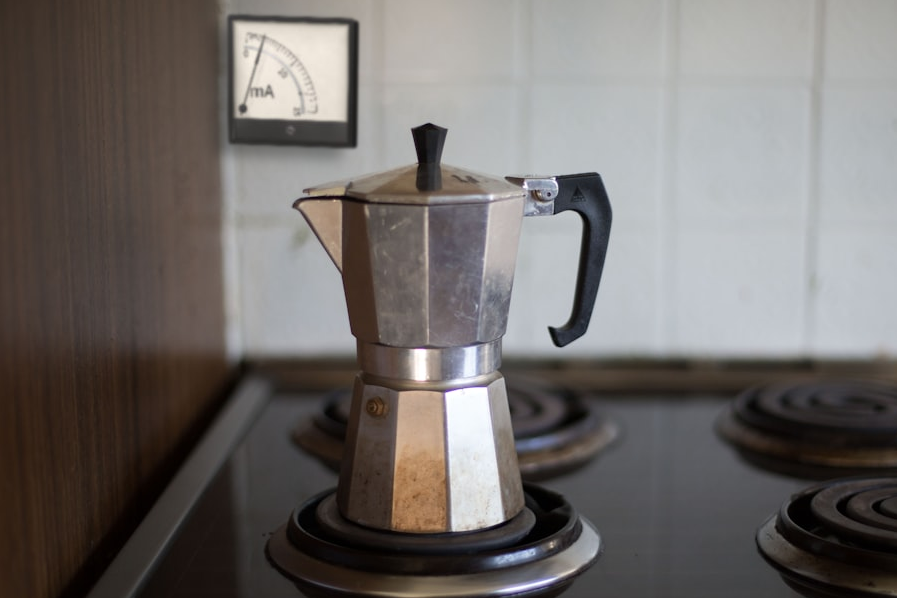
5 mA
